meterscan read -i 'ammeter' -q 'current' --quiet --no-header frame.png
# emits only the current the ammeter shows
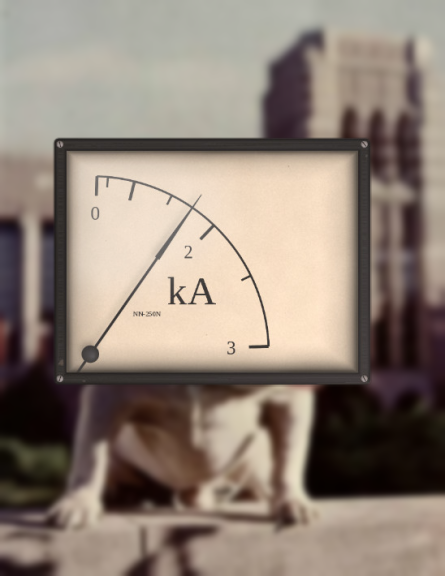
1.75 kA
